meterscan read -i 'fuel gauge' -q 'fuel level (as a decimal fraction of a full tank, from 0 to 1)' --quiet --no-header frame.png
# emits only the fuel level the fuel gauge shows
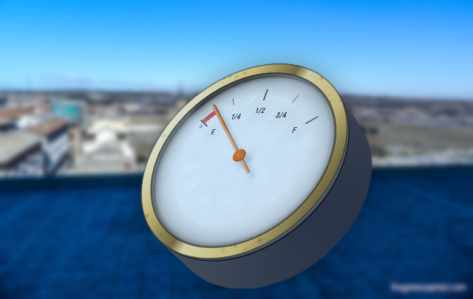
0.125
